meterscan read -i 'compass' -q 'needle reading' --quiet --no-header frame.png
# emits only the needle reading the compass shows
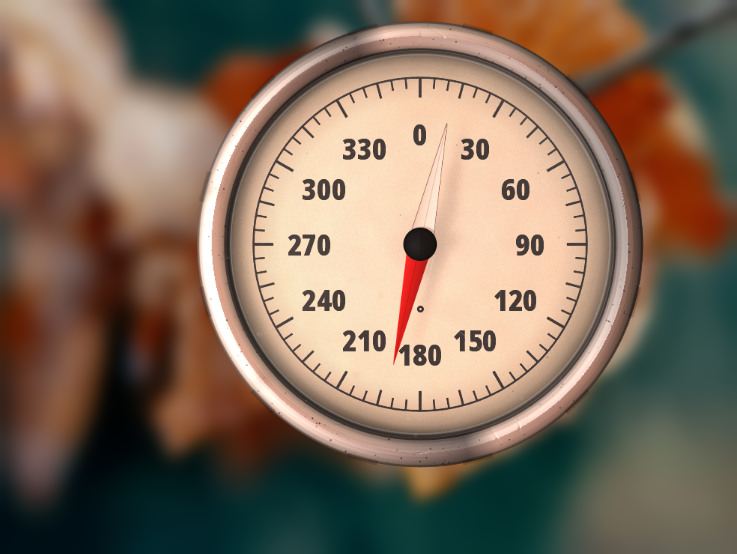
192.5 °
